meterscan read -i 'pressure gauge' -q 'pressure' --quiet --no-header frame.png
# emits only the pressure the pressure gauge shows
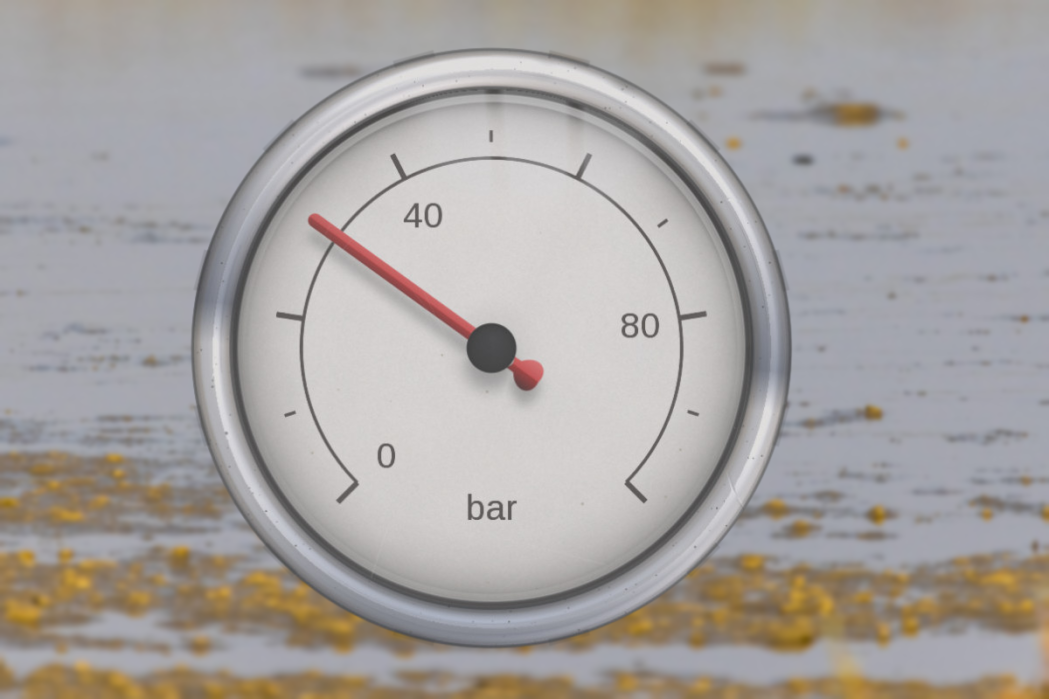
30 bar
